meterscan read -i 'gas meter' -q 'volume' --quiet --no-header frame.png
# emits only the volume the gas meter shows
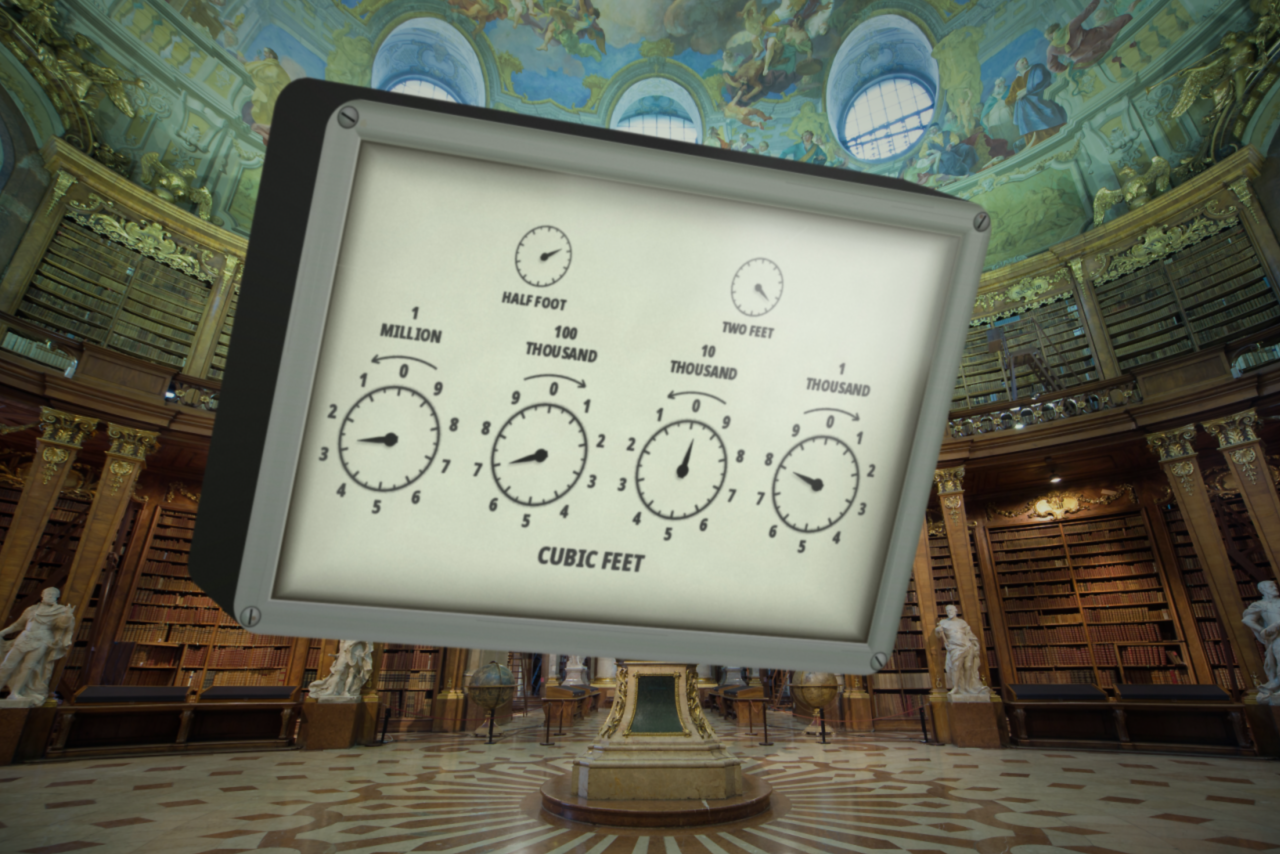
269800 ft³
